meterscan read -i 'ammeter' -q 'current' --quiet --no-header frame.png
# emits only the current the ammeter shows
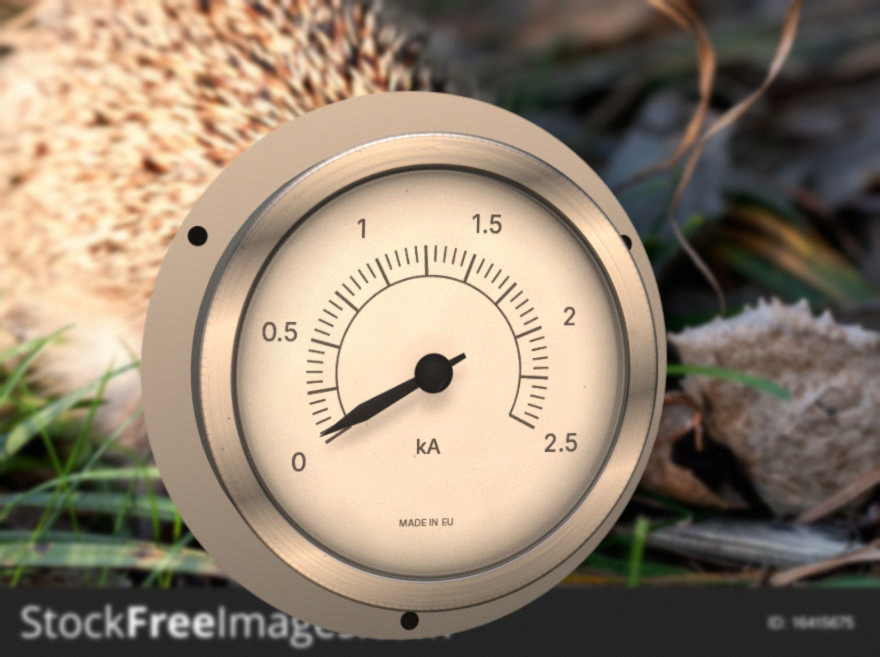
0.05 kA
